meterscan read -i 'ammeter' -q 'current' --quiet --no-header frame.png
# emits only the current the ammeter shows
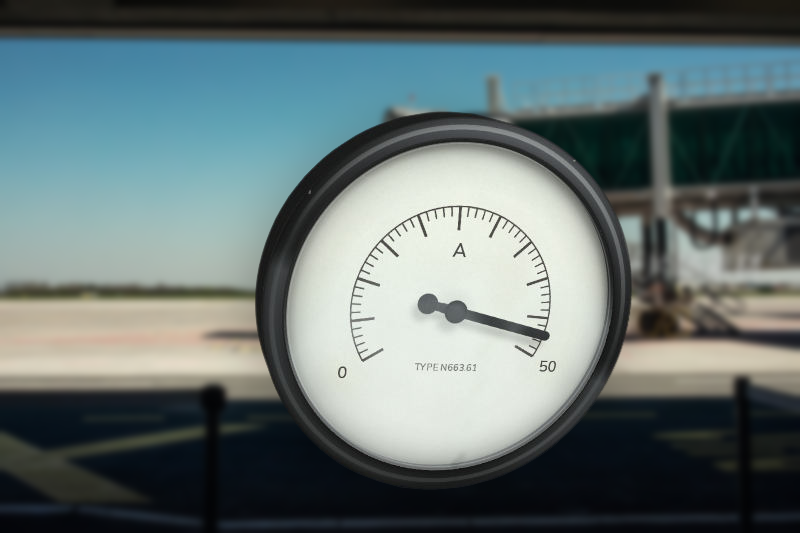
47 A
